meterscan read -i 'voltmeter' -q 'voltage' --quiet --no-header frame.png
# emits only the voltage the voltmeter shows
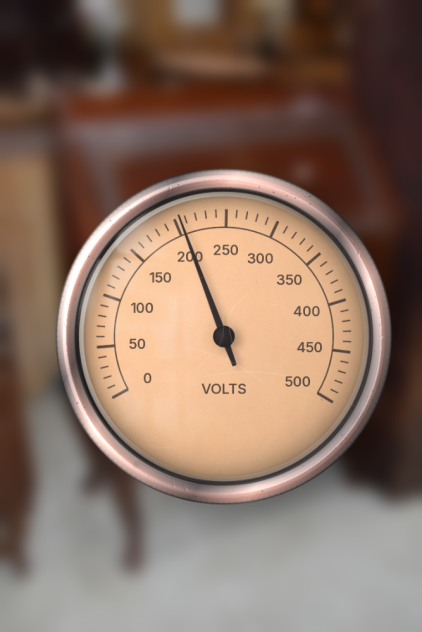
205 V
